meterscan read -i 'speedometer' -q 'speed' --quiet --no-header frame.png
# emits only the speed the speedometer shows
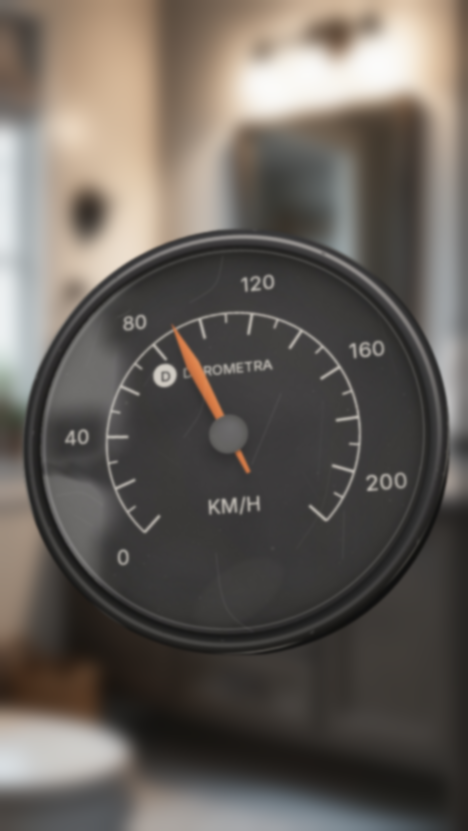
90 km/h
